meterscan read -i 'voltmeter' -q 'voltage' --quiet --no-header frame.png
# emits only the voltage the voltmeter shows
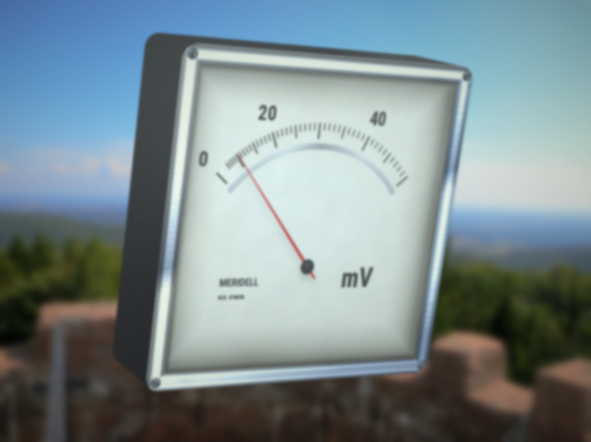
10 mV
